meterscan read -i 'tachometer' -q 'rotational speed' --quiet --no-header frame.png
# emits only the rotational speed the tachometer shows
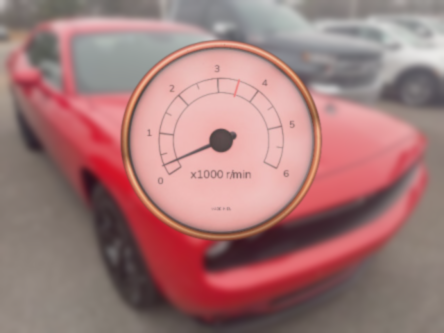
250 rpm
